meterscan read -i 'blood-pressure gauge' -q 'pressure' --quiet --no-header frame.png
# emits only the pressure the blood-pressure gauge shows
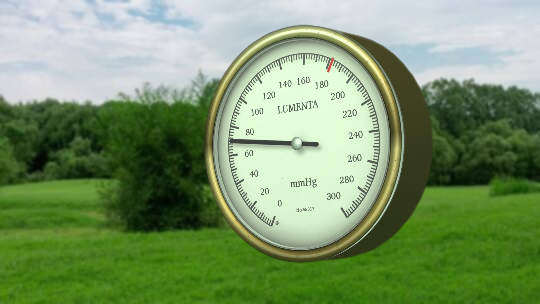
70 mmHg
